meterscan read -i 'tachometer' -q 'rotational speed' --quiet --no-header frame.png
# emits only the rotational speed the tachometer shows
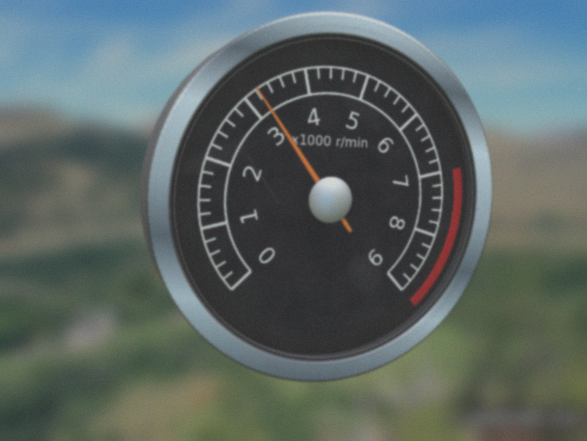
3200 rpm
